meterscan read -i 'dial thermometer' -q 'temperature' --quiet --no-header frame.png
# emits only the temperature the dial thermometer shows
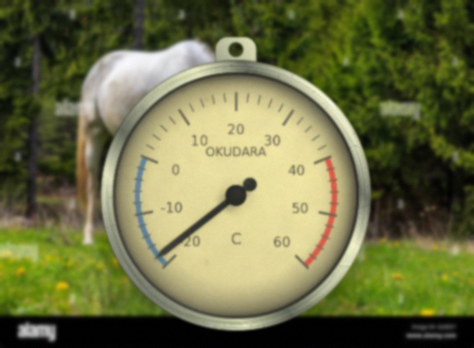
-18 °C
